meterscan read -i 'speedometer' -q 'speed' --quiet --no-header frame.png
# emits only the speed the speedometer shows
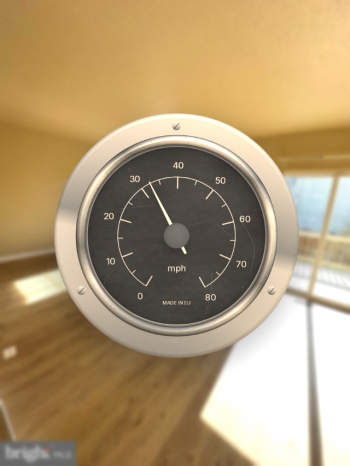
32.5 mph
